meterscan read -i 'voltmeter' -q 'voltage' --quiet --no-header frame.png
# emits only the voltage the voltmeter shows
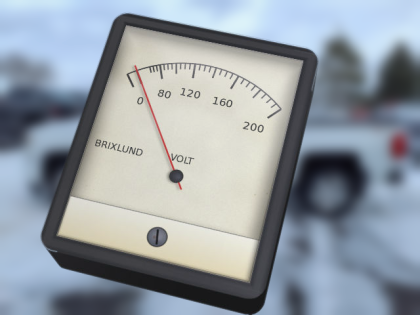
40 V
